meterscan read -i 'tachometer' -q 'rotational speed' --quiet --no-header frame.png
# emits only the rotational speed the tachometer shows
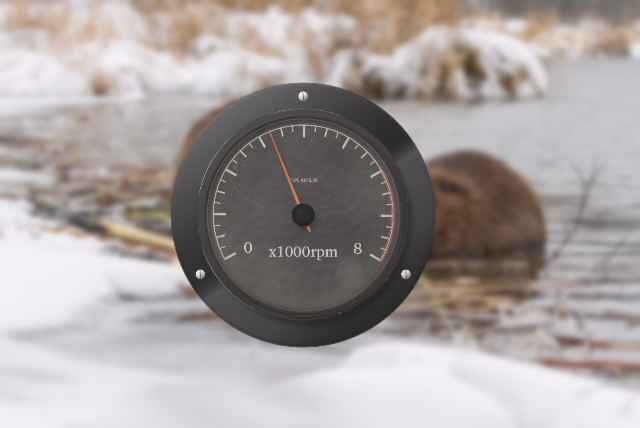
3250 rpm
